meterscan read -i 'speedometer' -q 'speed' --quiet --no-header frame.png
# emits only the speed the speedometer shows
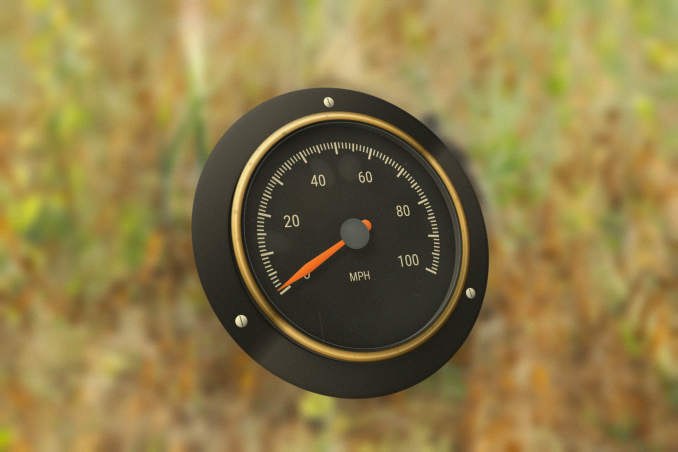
1 mph
